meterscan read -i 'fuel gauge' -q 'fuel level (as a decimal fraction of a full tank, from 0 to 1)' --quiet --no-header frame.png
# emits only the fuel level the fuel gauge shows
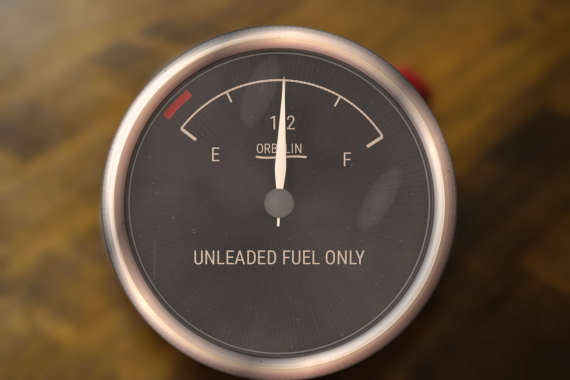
0.5
